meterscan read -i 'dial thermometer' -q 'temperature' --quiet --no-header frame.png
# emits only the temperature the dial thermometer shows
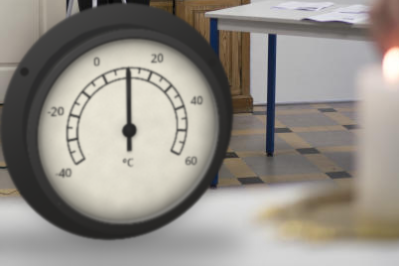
10 °C
